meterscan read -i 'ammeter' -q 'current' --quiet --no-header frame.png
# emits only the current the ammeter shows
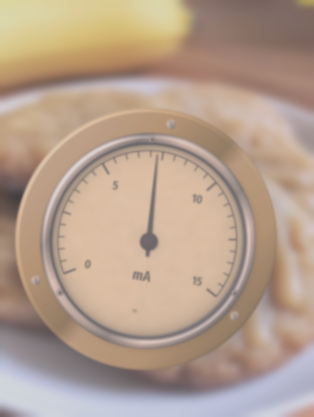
7.25 mA
